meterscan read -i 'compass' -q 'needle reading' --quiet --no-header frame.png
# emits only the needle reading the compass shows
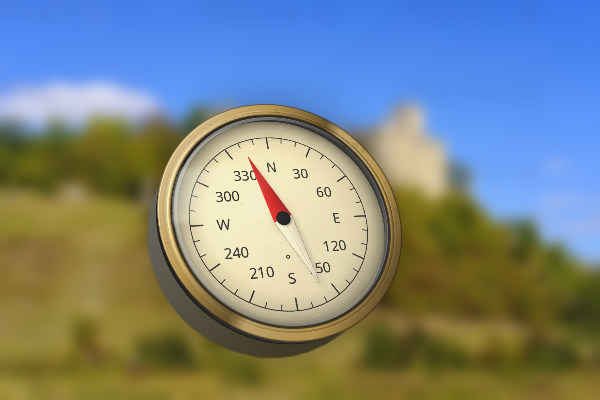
340 °
